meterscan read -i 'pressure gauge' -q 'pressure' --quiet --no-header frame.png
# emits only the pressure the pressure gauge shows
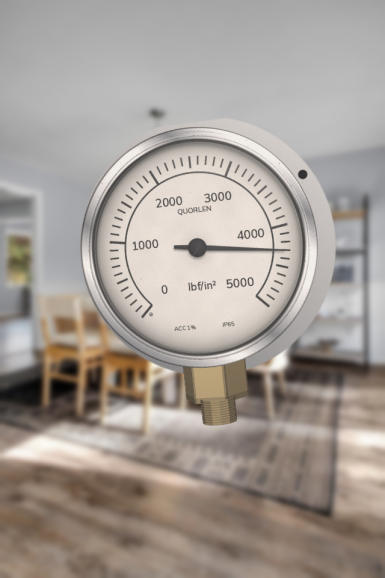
4300 psi
